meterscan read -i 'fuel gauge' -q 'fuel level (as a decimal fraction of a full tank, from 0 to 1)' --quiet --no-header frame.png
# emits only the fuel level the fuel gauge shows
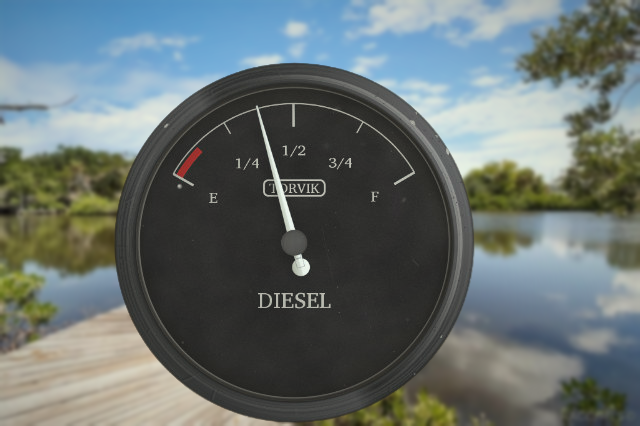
0.375
